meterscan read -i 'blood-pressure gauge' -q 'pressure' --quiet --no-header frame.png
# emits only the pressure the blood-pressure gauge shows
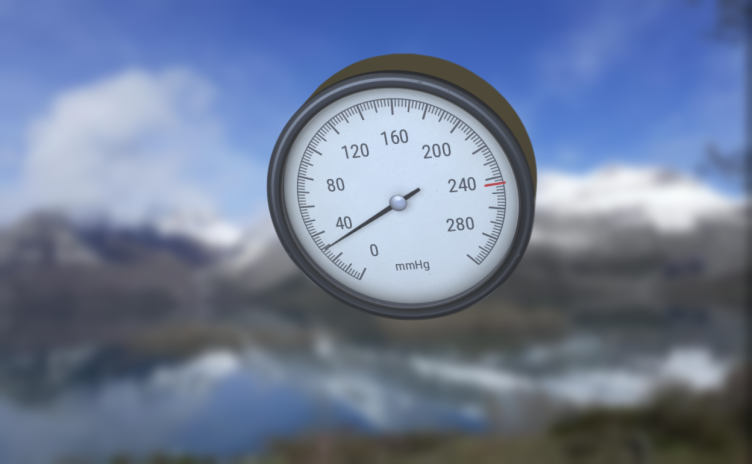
30 mmHg
